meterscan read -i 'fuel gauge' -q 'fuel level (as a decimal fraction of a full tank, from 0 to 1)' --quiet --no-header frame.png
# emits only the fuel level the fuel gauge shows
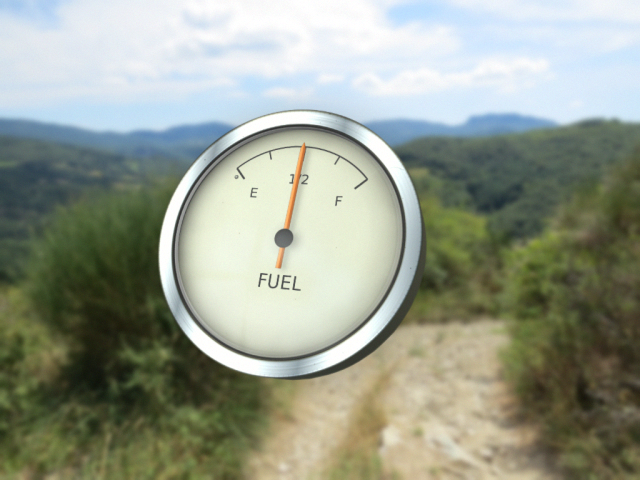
0.5
